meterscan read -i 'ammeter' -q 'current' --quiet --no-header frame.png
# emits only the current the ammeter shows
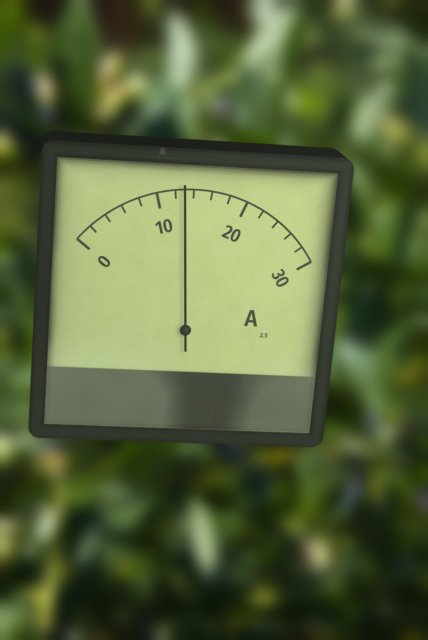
13 A
